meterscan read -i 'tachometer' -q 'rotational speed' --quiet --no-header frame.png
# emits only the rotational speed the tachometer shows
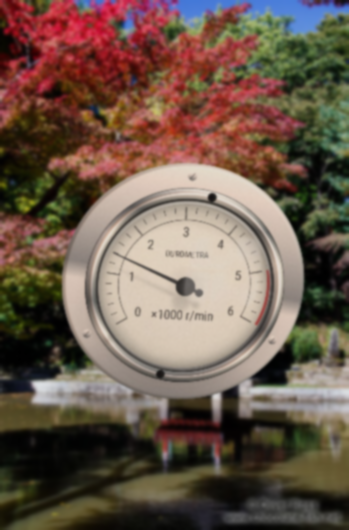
1400 rpm
